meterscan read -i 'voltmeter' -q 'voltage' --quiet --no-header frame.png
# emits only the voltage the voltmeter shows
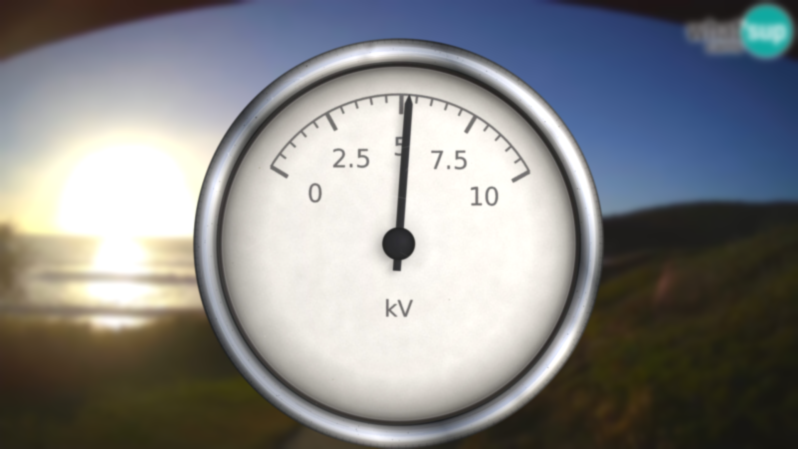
5.25 kV
